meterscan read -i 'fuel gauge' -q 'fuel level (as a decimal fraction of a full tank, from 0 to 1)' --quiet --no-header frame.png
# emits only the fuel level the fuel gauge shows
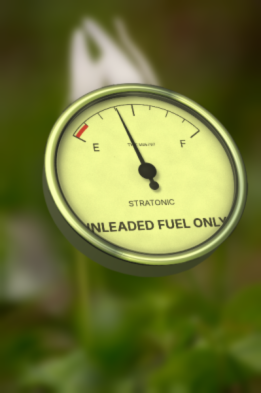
0.375
